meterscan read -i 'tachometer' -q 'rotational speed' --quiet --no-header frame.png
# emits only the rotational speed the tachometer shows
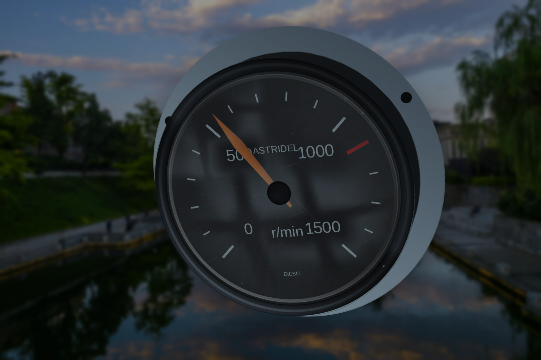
550 rpm
